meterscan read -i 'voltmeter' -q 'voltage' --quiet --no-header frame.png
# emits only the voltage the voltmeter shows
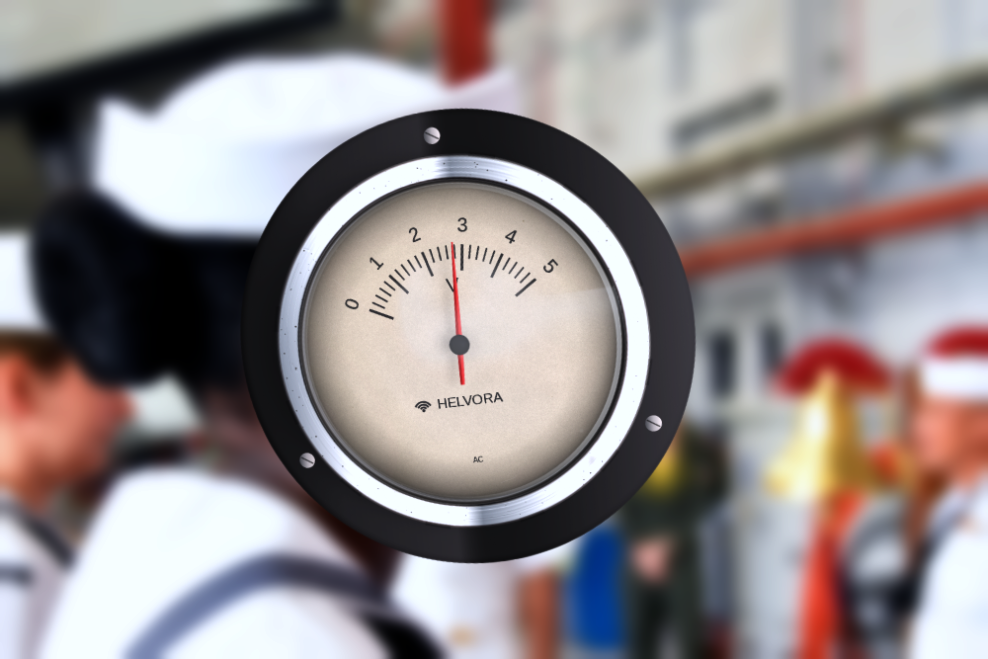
2.8 V
